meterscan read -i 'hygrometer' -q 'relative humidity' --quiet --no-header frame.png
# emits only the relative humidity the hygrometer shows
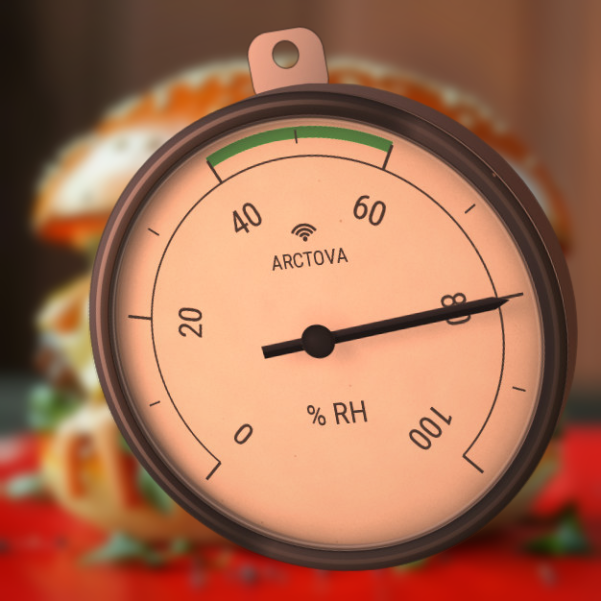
80 %
